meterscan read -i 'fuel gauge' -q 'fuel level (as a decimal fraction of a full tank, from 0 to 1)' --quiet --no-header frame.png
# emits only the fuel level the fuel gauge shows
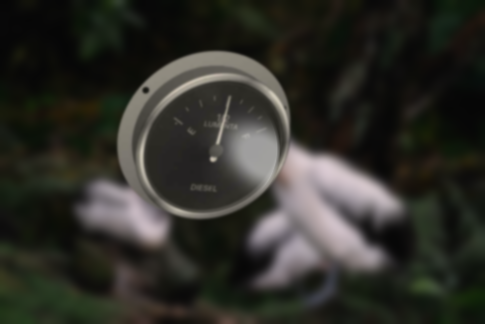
0.5
